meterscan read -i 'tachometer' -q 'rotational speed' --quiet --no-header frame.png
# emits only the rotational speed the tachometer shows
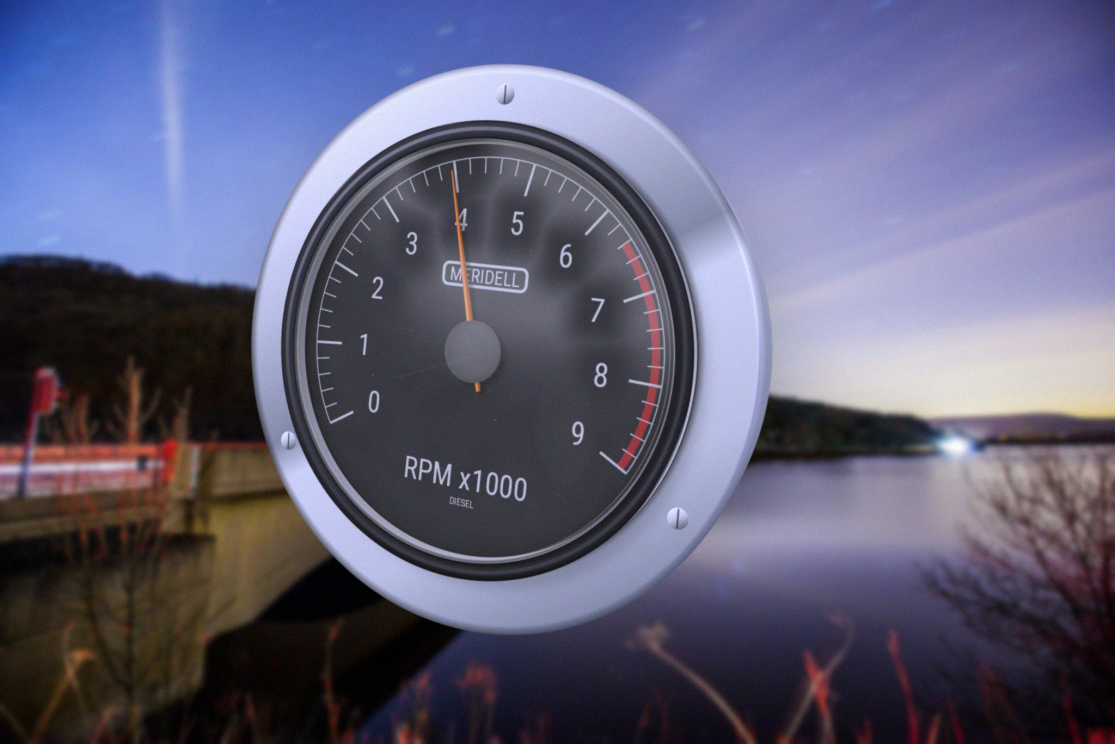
4000 rpm
